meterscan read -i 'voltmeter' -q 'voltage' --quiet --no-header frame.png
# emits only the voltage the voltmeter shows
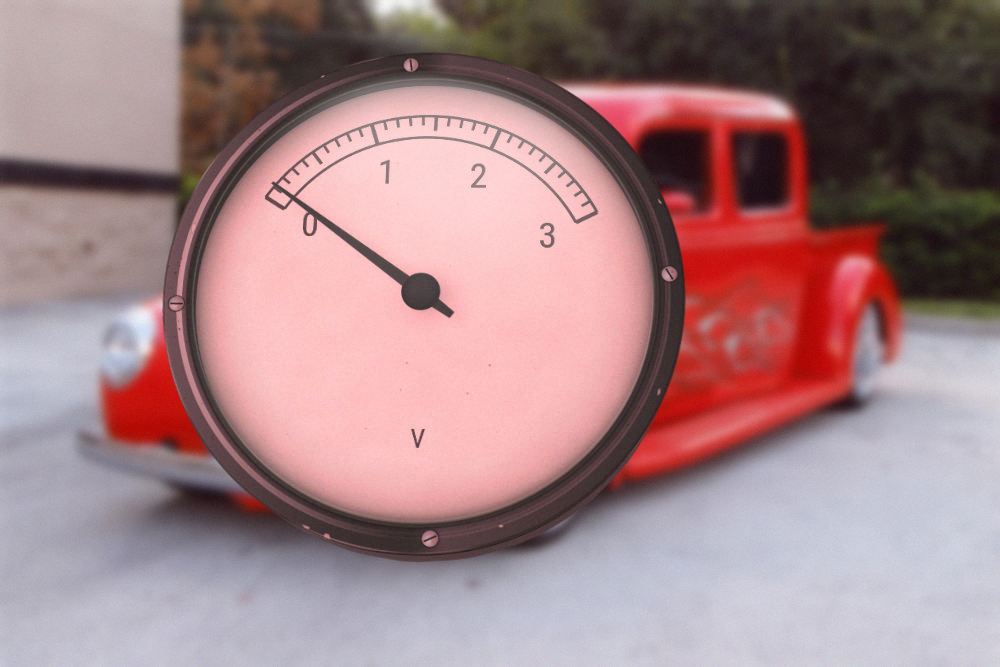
0.1 V
